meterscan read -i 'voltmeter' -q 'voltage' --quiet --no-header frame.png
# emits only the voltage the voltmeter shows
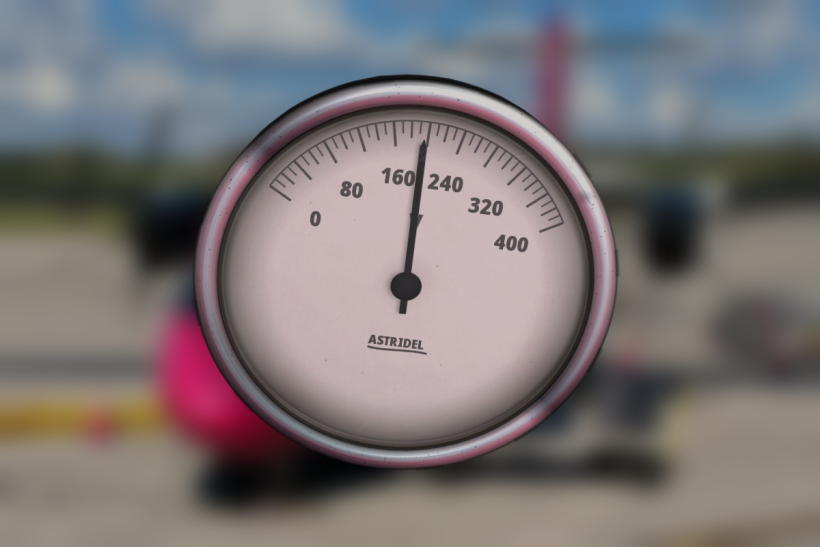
195 V
